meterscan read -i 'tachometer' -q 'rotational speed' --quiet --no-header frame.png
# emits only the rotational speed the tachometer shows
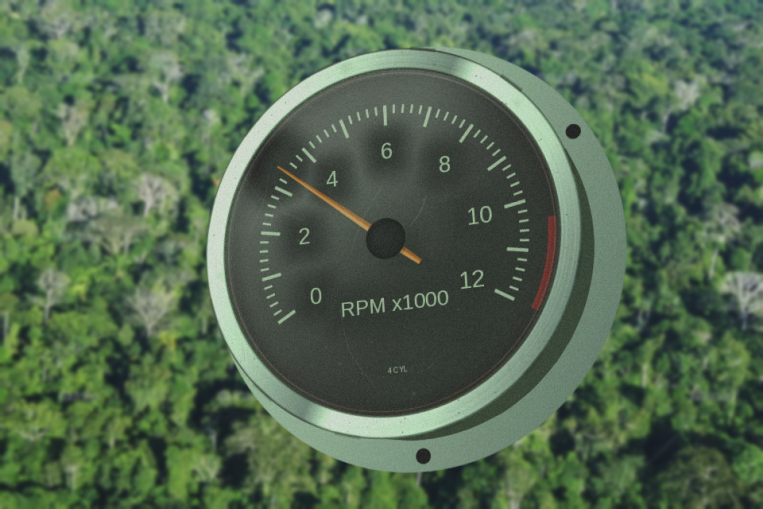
3400 rpm
